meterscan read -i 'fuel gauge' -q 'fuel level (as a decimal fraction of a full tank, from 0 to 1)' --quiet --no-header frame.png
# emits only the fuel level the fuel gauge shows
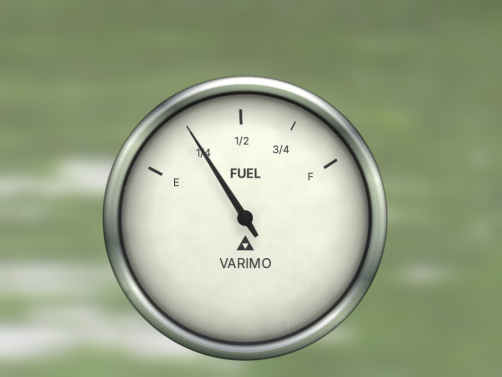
0.25
